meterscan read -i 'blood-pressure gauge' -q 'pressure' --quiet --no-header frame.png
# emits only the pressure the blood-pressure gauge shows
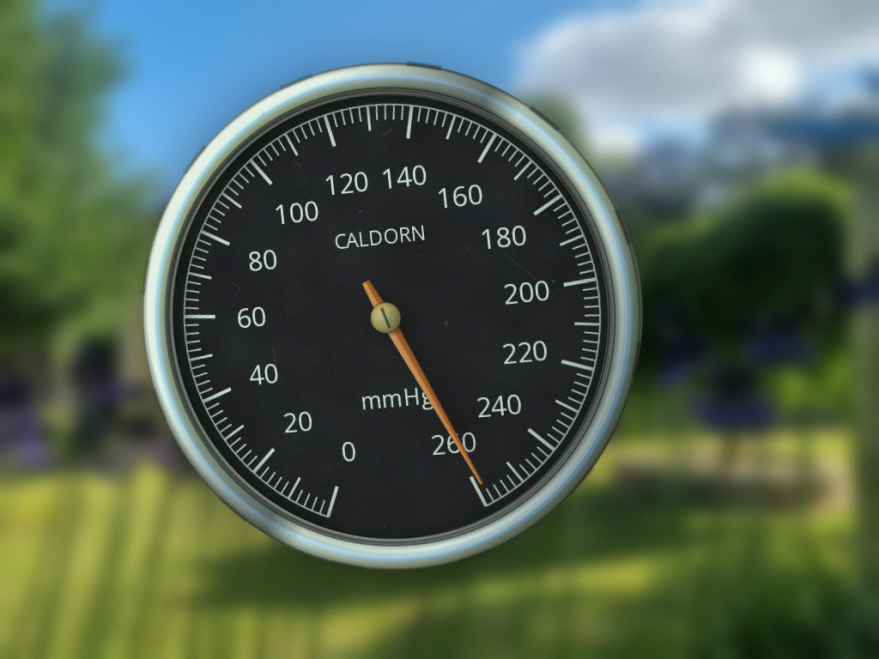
258 mmHg
